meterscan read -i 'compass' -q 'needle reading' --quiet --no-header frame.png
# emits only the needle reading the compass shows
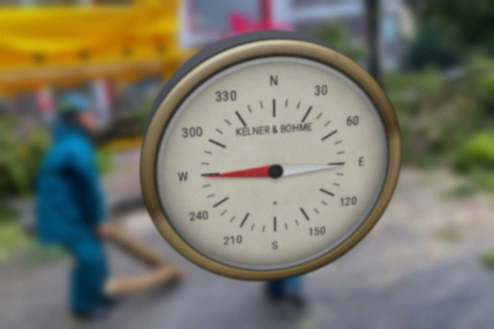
270 °
